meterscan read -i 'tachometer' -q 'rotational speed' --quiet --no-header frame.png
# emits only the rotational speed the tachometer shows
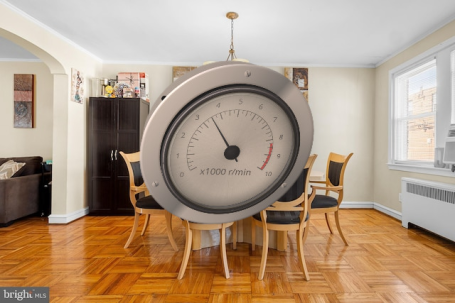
3500 rpm
